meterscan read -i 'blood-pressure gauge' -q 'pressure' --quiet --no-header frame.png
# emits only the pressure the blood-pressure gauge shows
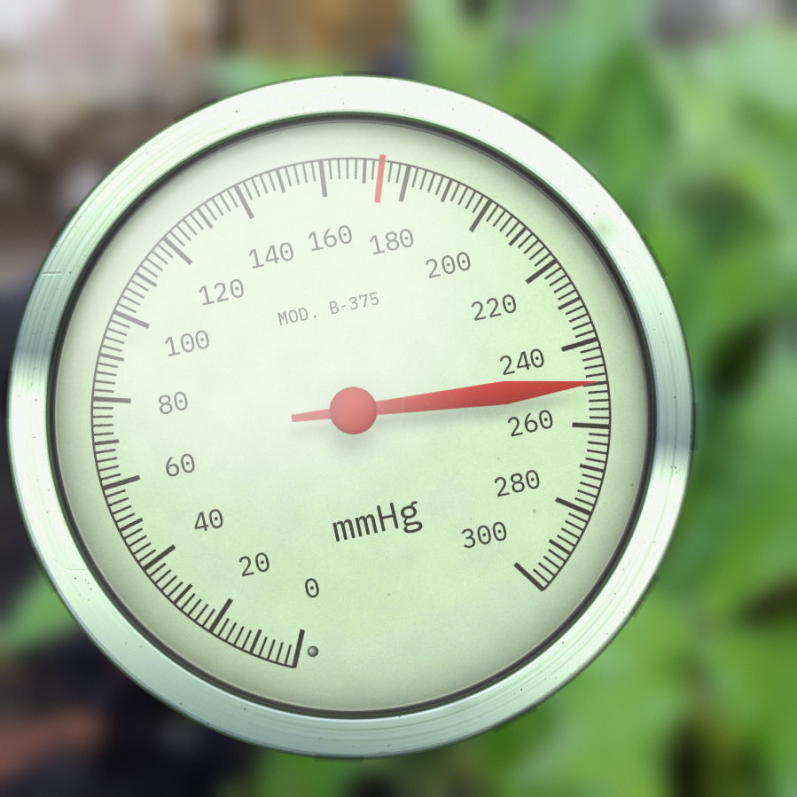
250 mmHg
